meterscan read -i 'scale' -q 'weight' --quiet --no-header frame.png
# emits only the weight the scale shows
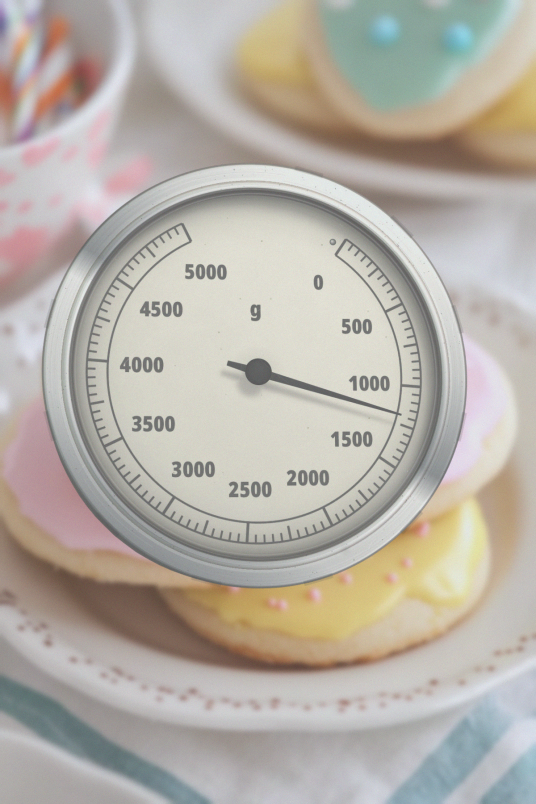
1200 g
